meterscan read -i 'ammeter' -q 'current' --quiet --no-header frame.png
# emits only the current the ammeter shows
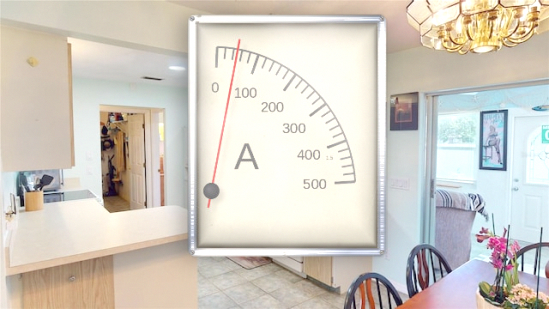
50 A
